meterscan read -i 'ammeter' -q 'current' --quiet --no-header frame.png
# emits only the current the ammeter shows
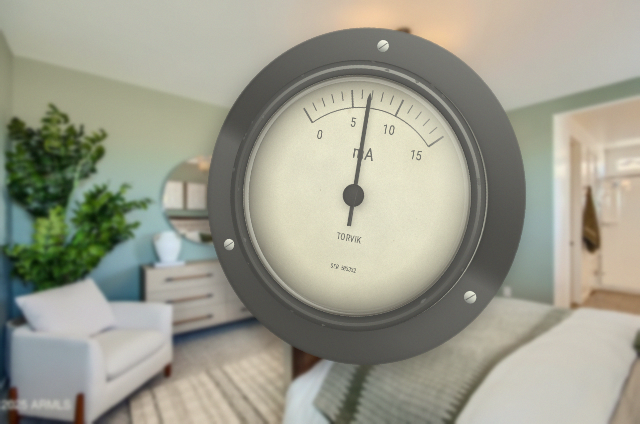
7 mA
